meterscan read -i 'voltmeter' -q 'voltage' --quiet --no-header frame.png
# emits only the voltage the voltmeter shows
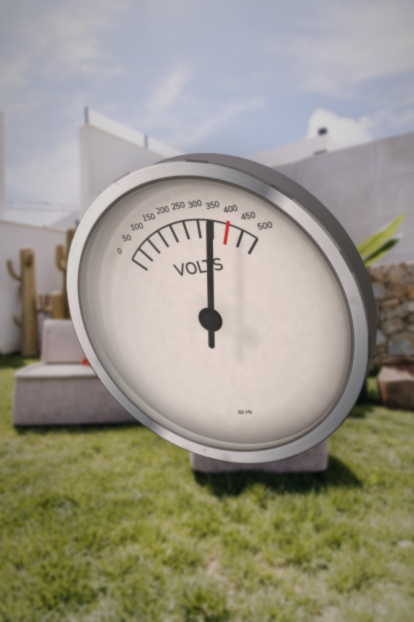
350 V
